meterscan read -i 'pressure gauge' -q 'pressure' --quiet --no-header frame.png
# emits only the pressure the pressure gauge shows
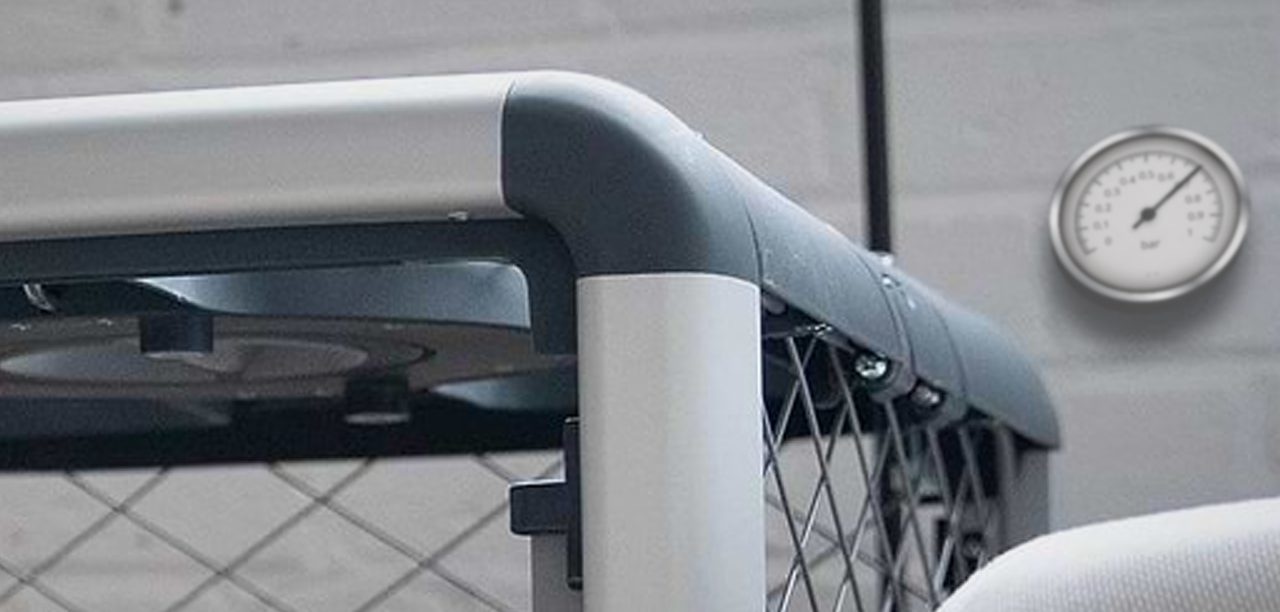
0.7 bar
